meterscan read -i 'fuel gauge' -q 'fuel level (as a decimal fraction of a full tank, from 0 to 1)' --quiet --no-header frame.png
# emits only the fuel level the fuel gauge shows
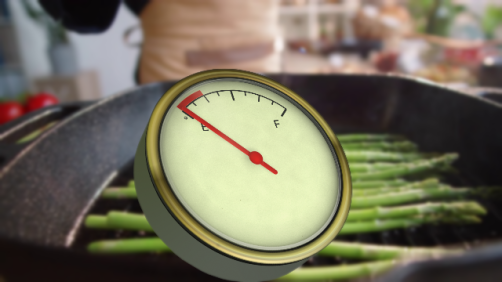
0
